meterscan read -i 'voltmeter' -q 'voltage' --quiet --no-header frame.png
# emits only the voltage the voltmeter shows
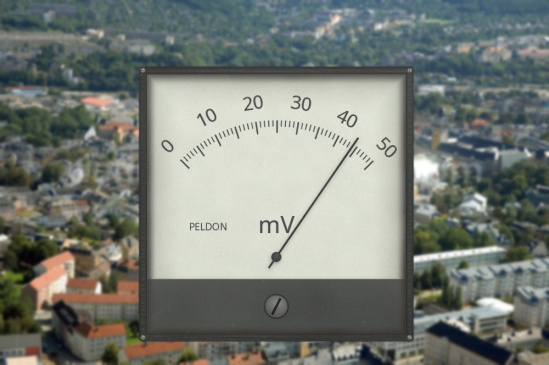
44 mV
